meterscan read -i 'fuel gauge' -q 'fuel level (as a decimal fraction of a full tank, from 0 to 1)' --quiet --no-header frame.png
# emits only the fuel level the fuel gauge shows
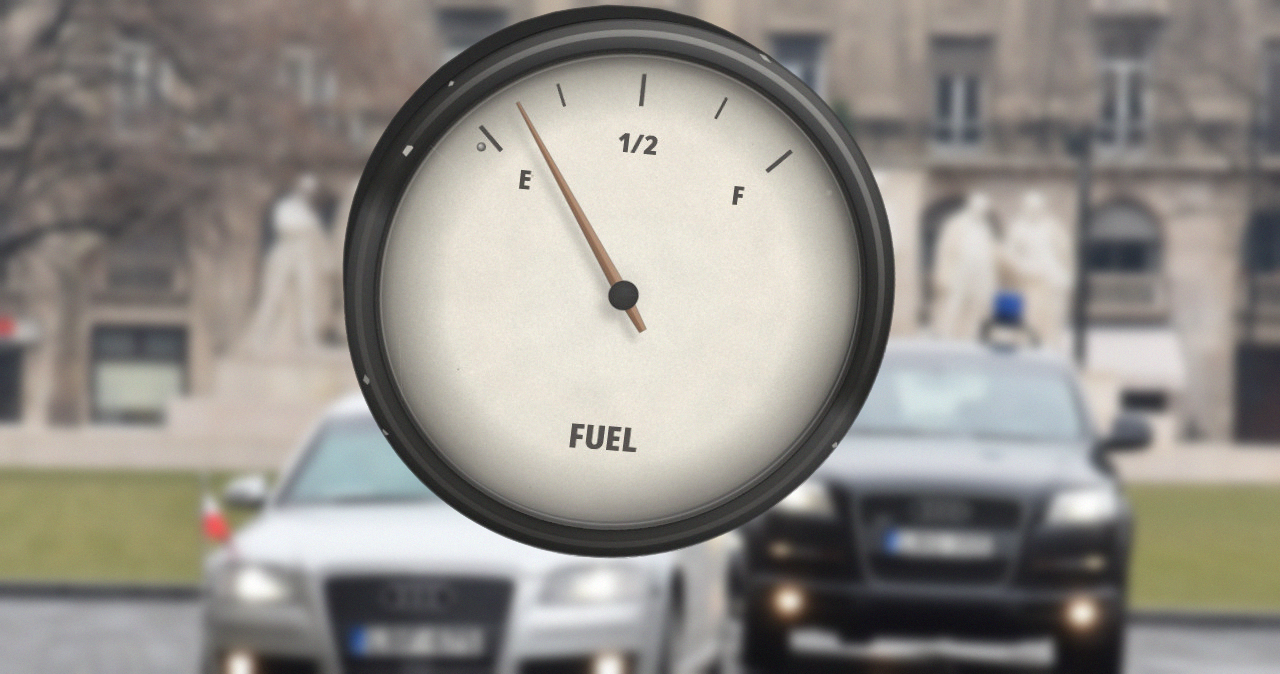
0.125
